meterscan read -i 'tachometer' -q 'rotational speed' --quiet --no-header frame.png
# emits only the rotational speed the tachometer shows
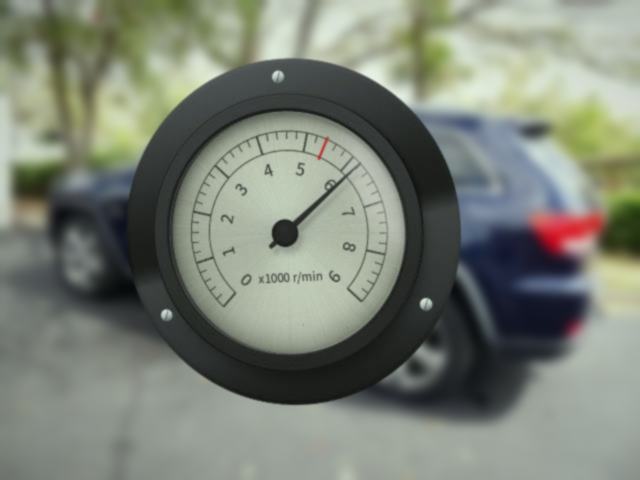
6200 rpm
